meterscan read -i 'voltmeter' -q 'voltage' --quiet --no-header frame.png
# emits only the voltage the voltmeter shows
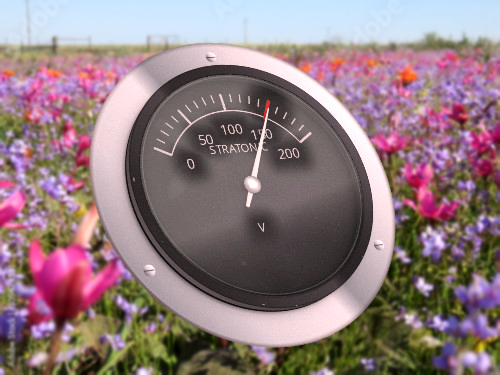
150 V
